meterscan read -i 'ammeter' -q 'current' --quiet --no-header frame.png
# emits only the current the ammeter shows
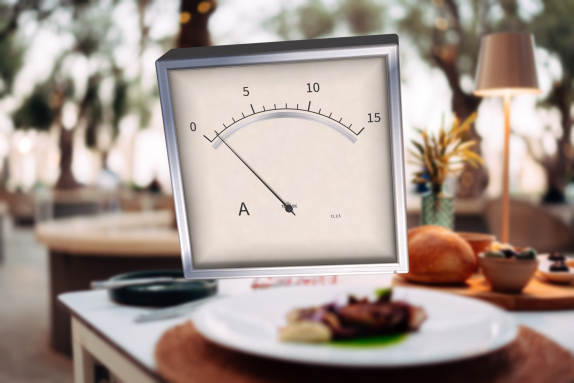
1 A
